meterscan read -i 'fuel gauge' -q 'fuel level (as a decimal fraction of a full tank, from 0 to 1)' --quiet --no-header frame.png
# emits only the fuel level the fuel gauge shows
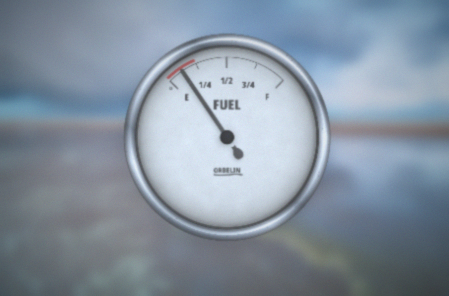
0.125
